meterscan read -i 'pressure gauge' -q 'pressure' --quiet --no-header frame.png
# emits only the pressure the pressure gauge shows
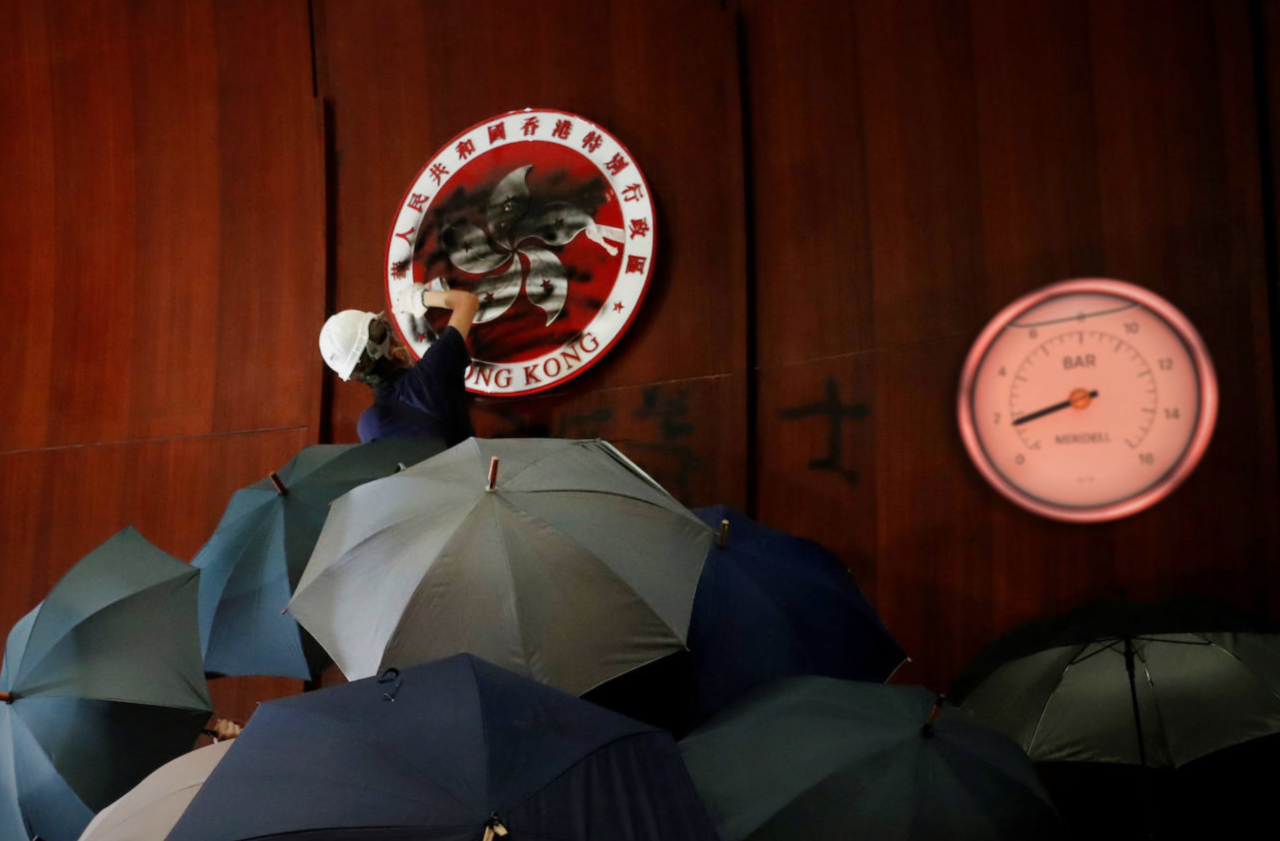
1.5 bar
